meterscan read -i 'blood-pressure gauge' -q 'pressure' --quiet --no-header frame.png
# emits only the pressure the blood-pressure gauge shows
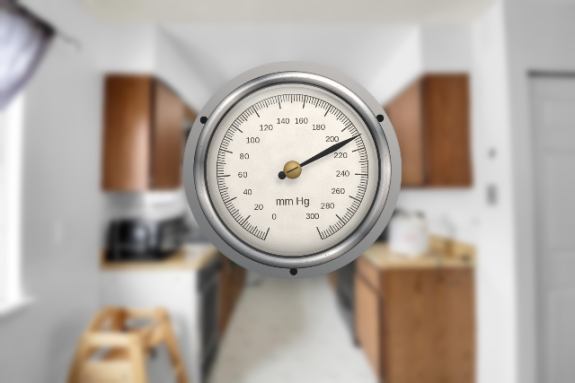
210 mmHg
